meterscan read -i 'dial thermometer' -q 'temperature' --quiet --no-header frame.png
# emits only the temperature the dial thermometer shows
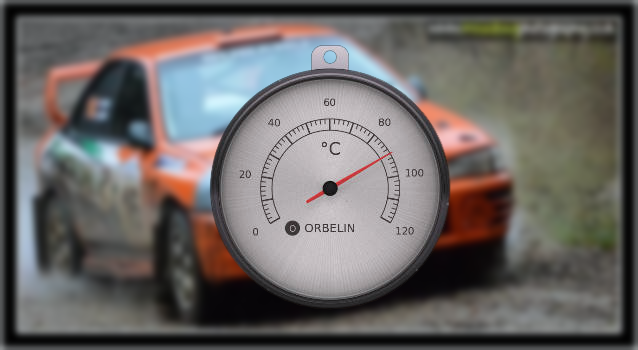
90 °C
